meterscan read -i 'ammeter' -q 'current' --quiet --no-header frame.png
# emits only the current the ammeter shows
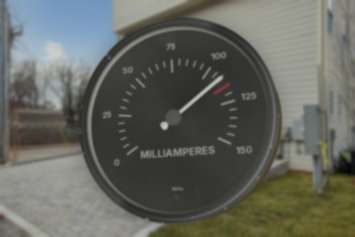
110 mA
